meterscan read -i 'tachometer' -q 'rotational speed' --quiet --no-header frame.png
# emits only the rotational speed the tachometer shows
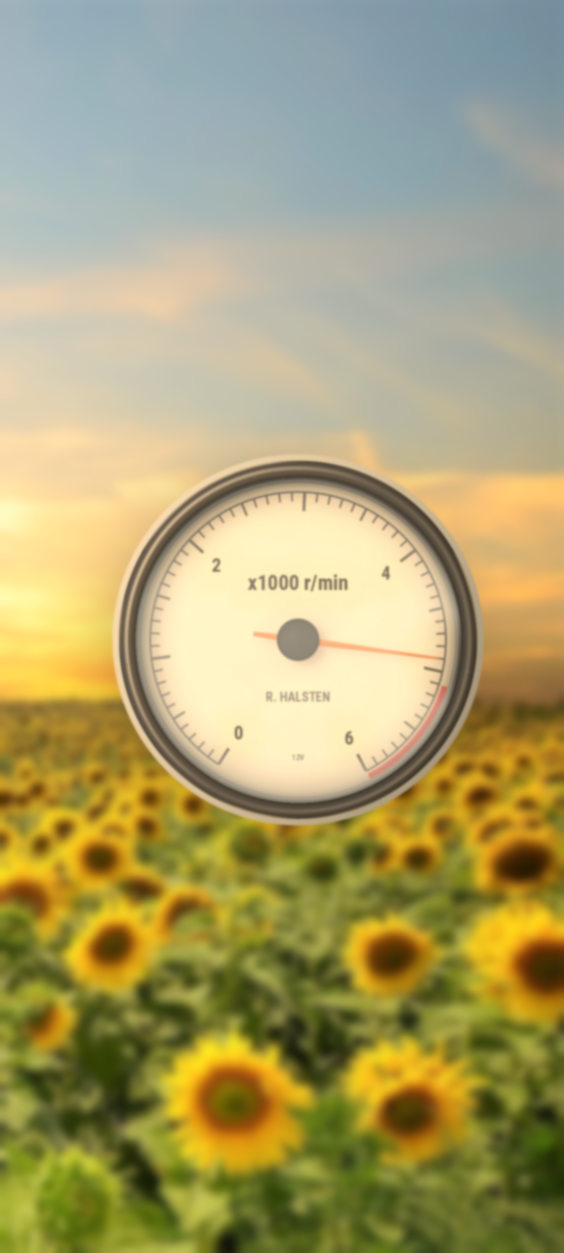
4900 rpm
